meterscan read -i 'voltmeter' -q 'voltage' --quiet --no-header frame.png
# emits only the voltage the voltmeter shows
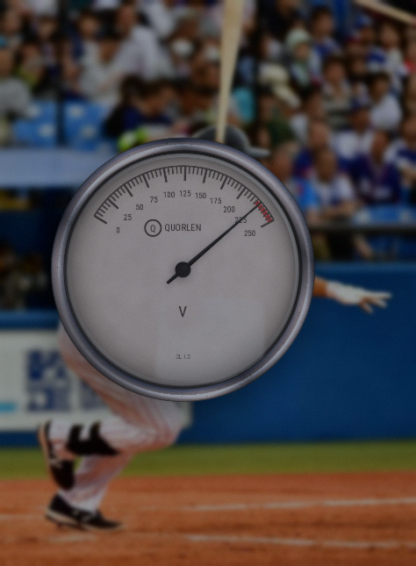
225 V
